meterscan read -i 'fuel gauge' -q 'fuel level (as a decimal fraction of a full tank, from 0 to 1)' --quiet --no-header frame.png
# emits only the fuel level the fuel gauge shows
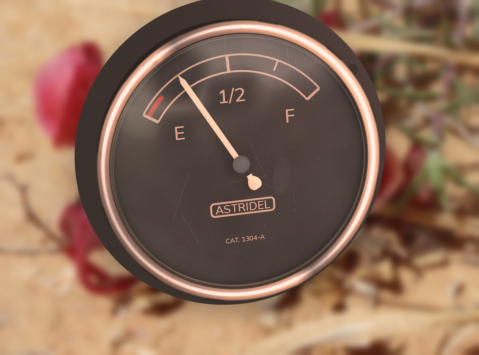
0.25
